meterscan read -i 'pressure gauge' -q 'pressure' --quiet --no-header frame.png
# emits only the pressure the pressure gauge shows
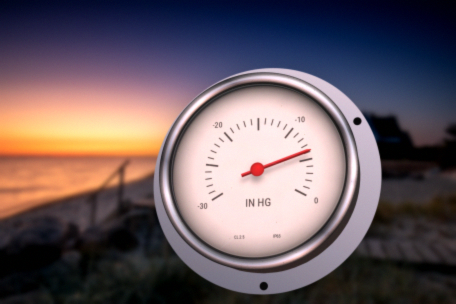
-6 inHg
